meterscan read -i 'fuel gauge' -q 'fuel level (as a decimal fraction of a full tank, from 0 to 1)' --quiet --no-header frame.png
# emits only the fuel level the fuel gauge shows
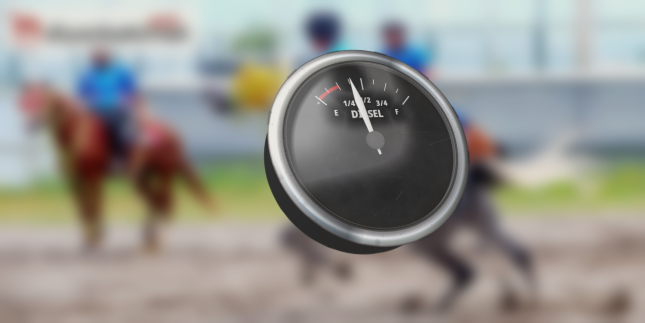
0.375
